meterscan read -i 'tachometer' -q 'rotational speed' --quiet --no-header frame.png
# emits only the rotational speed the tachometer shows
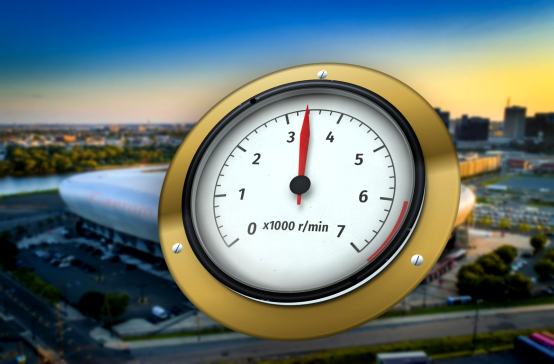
3400 rpm
